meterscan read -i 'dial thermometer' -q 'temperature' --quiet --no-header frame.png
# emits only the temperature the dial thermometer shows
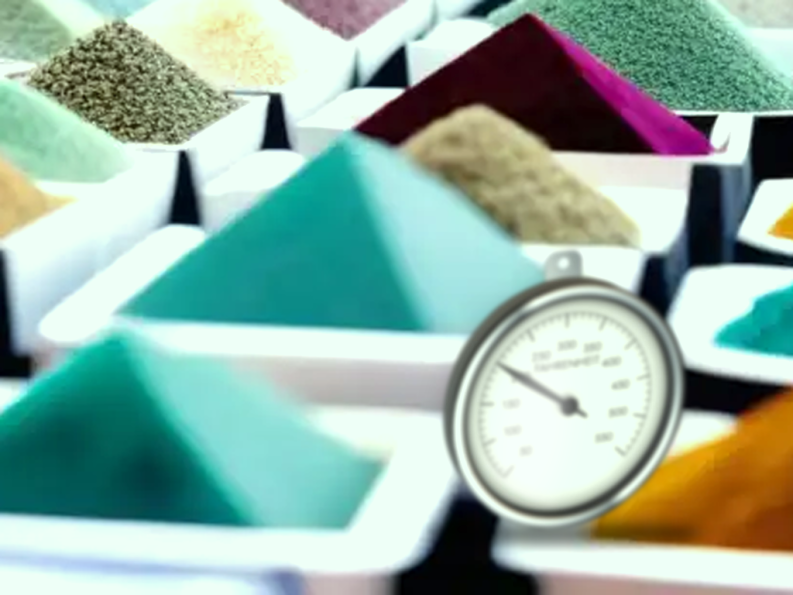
200 °F
